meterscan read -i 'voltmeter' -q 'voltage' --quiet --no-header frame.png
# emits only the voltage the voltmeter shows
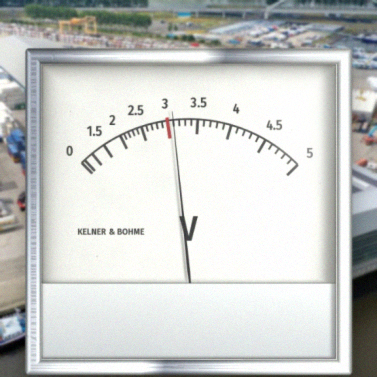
3.1 V
